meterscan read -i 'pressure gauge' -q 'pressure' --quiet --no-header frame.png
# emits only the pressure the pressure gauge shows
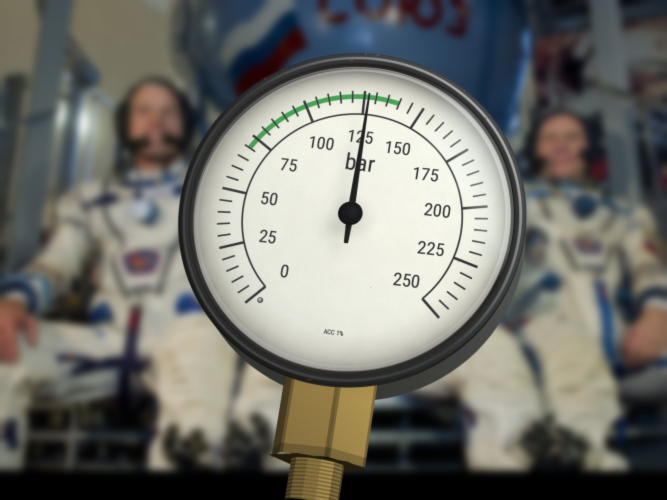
127.5 bar
